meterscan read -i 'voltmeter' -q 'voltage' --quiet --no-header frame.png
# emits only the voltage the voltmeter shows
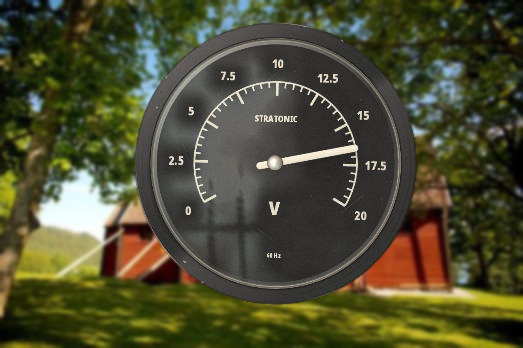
16.5 V
